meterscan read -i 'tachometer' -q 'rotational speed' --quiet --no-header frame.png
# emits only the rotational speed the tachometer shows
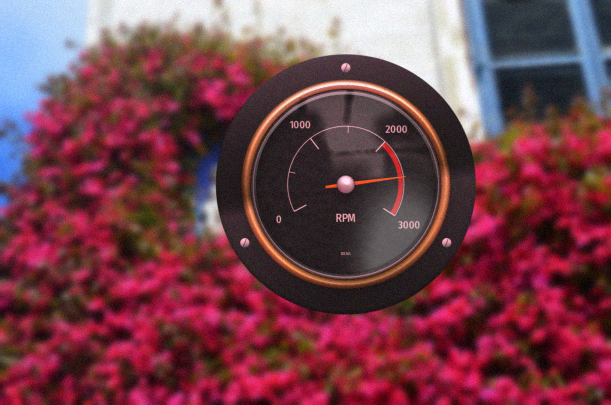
2500 rpm
